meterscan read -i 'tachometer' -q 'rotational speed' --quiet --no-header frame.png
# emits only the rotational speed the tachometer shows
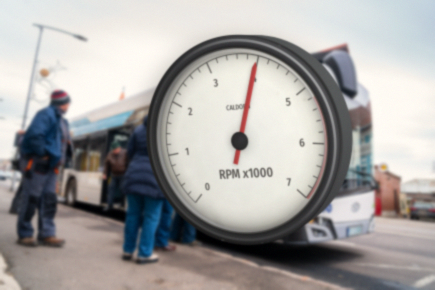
4000 rpm
